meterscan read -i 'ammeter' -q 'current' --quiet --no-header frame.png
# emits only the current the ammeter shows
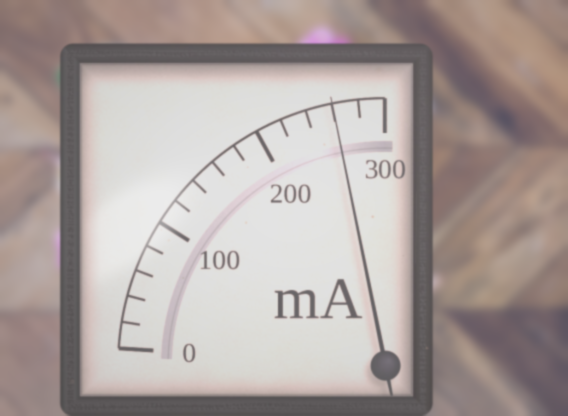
260 mA
